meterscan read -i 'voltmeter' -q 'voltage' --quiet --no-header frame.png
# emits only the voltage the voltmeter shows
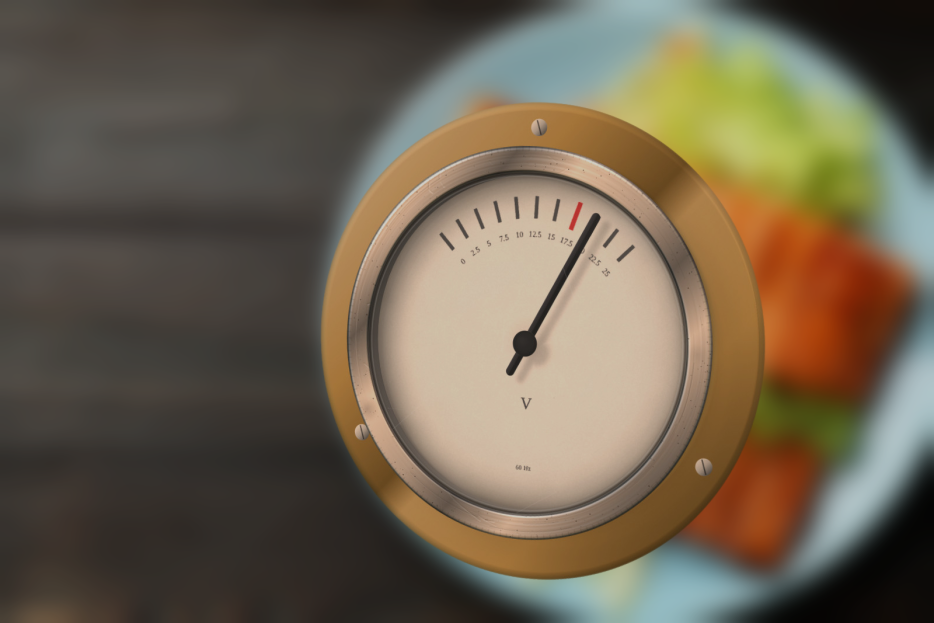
20 V
